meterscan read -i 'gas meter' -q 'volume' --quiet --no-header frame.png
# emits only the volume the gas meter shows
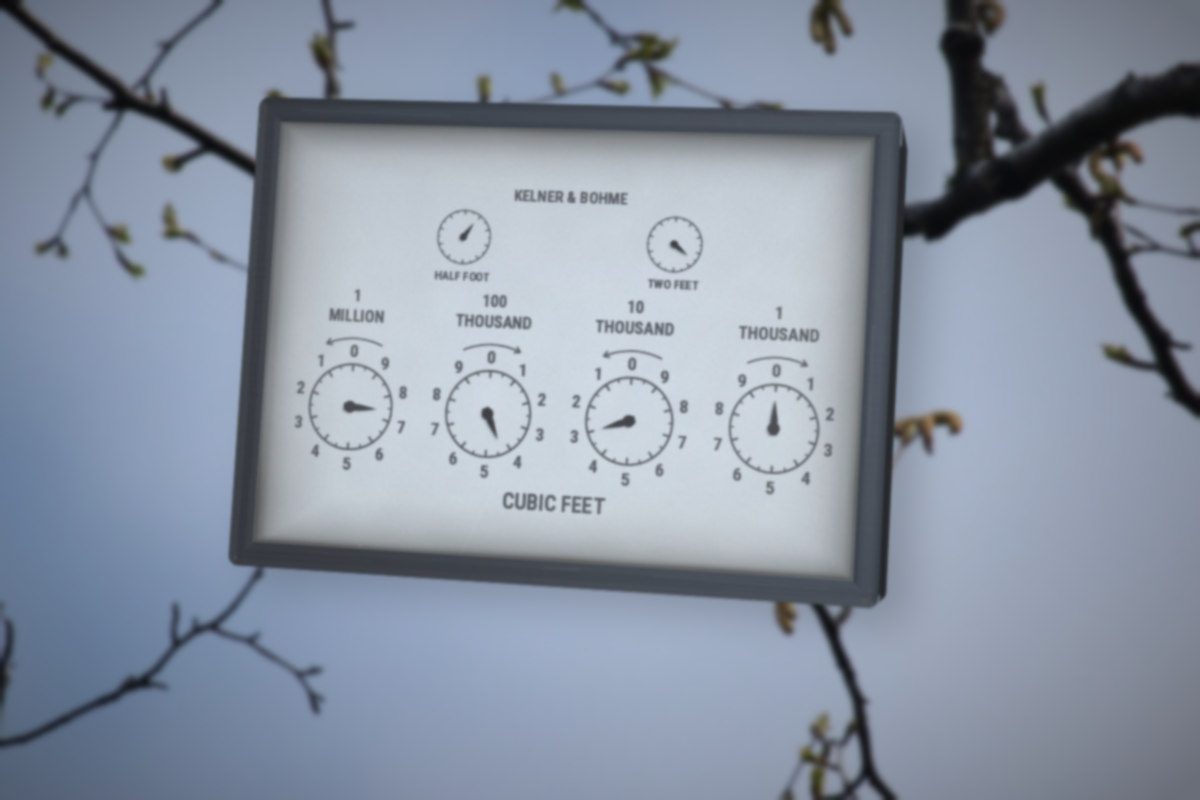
743000 ft³
